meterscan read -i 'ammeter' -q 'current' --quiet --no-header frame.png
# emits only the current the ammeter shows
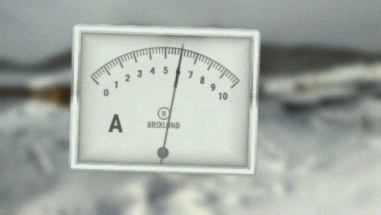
6 A
